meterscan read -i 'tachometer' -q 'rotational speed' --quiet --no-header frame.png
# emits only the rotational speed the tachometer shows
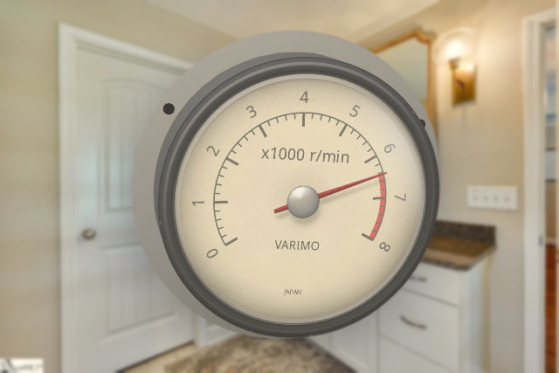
6400 rpm
